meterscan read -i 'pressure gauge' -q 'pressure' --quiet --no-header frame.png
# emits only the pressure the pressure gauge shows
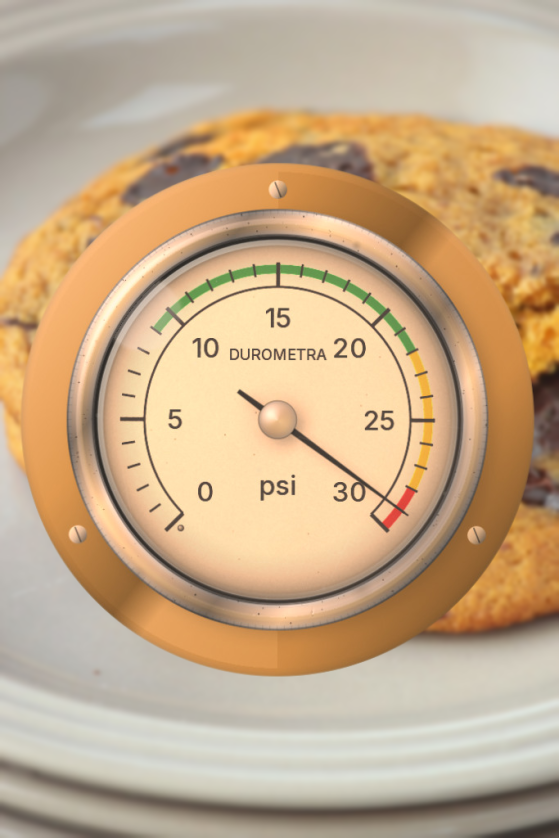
29 psi
